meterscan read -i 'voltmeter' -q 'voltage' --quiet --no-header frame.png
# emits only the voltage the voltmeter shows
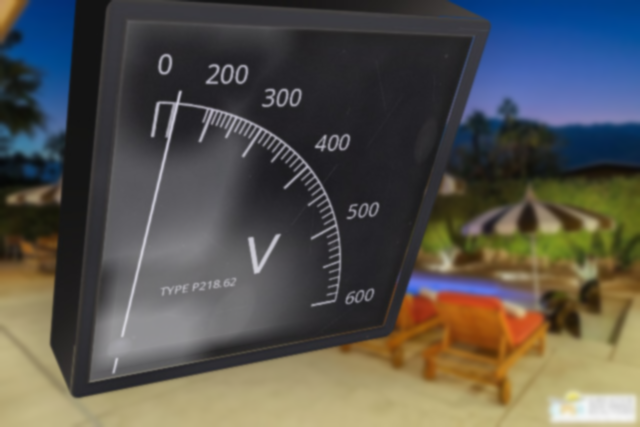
100 V
